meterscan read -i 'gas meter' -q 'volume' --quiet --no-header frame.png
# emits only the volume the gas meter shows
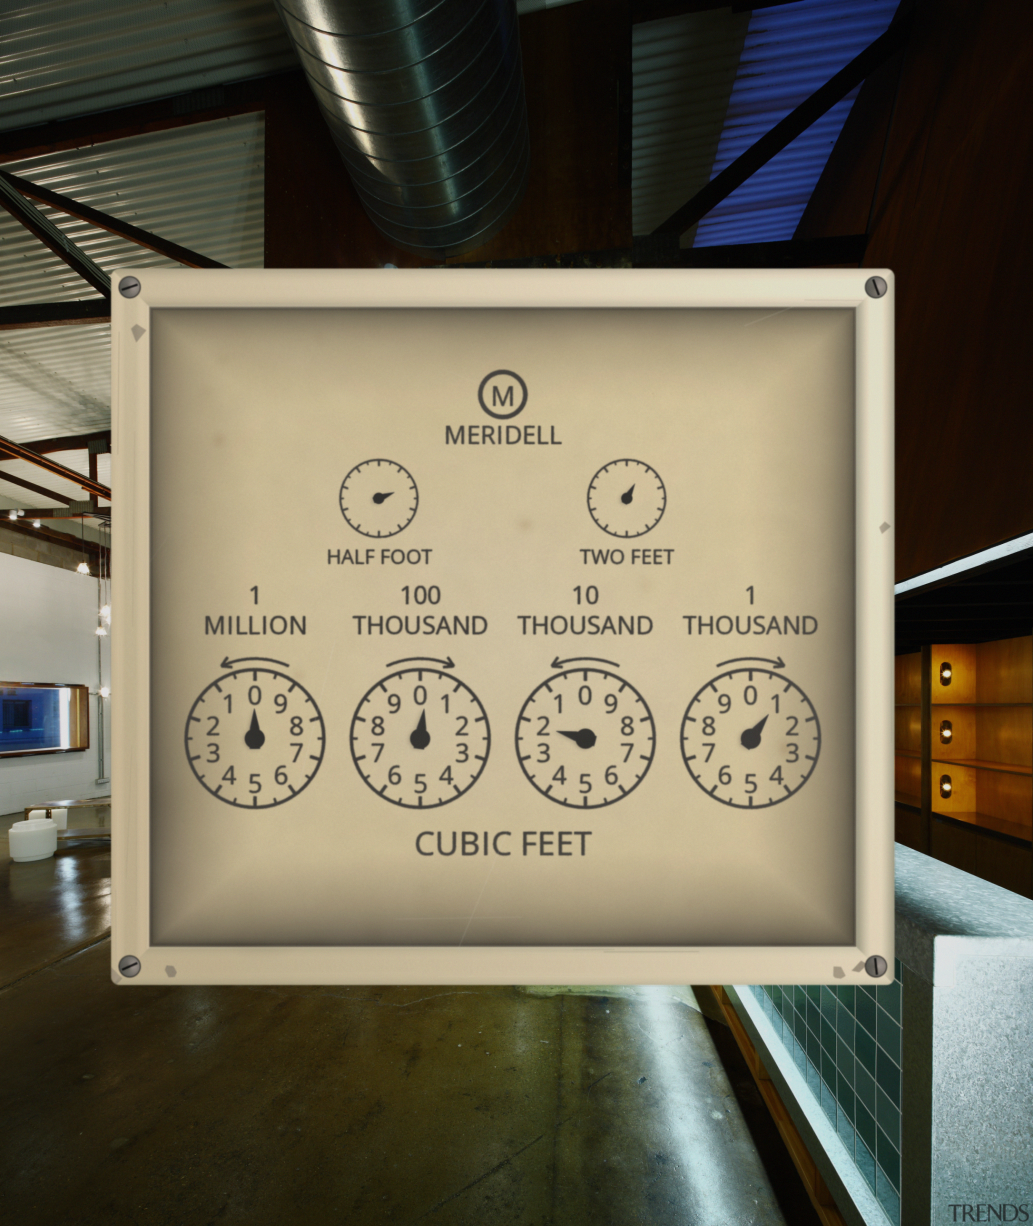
2100 ft³
